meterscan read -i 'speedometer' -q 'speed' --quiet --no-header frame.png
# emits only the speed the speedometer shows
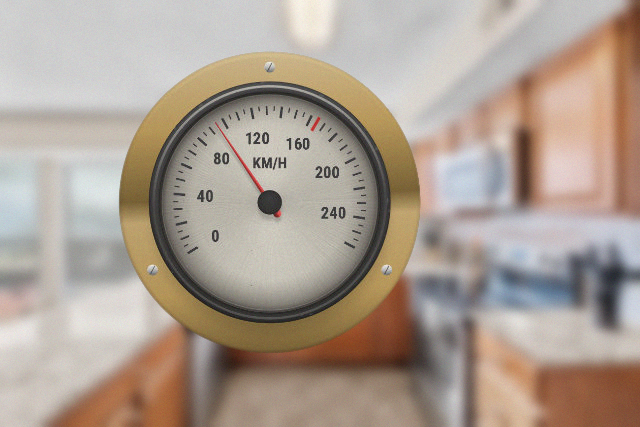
95 km/h
